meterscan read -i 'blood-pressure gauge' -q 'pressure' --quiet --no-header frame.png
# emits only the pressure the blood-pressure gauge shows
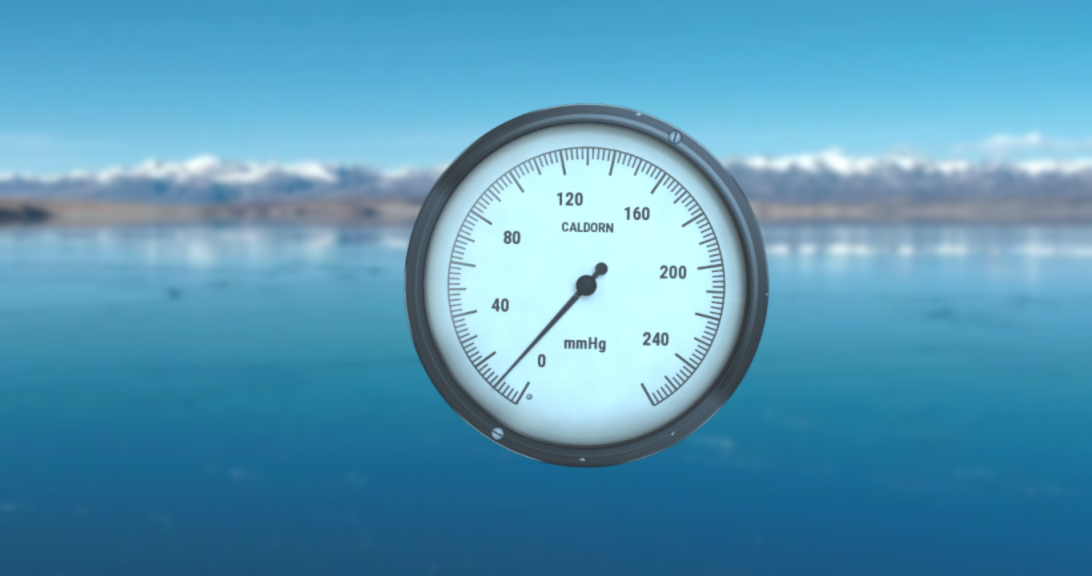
10 mmHg
